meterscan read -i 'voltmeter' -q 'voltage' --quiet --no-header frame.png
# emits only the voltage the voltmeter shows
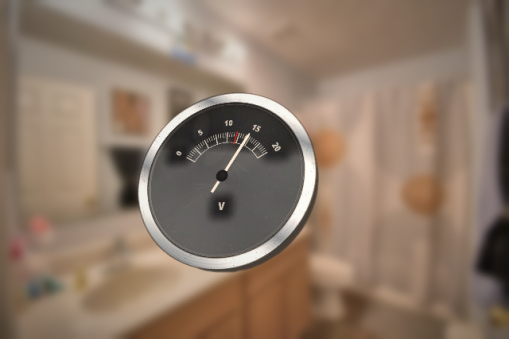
15 V
